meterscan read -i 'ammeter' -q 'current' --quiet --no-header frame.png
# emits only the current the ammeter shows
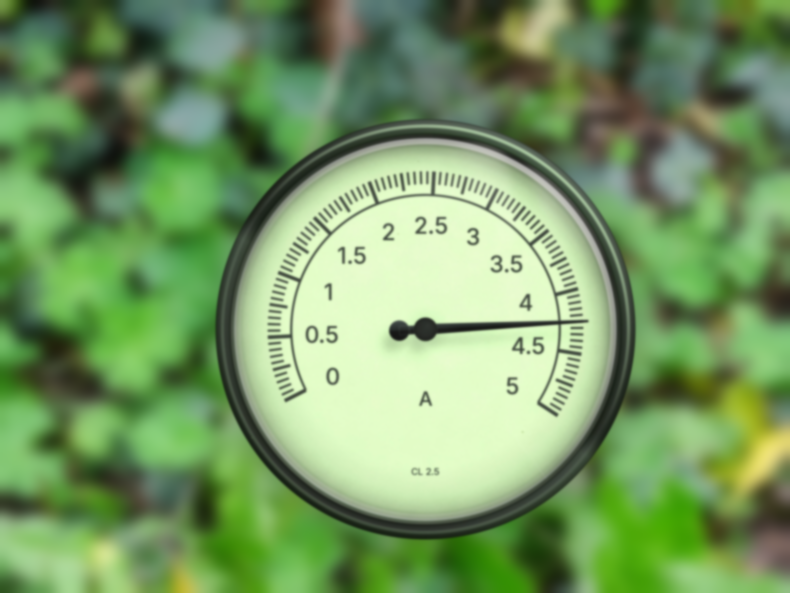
4.25 A
